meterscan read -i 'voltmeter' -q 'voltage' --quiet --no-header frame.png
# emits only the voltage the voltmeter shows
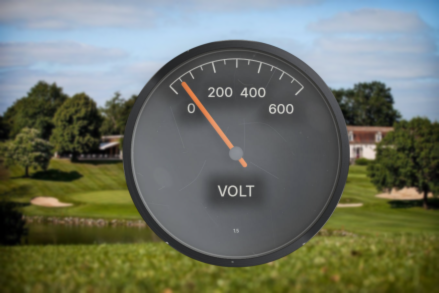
50 V
